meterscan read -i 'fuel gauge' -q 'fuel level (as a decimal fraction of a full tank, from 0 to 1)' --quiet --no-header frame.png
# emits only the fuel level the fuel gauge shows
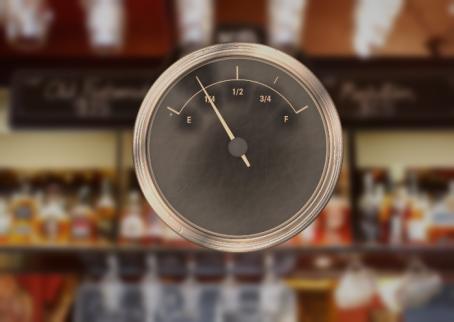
0.25
